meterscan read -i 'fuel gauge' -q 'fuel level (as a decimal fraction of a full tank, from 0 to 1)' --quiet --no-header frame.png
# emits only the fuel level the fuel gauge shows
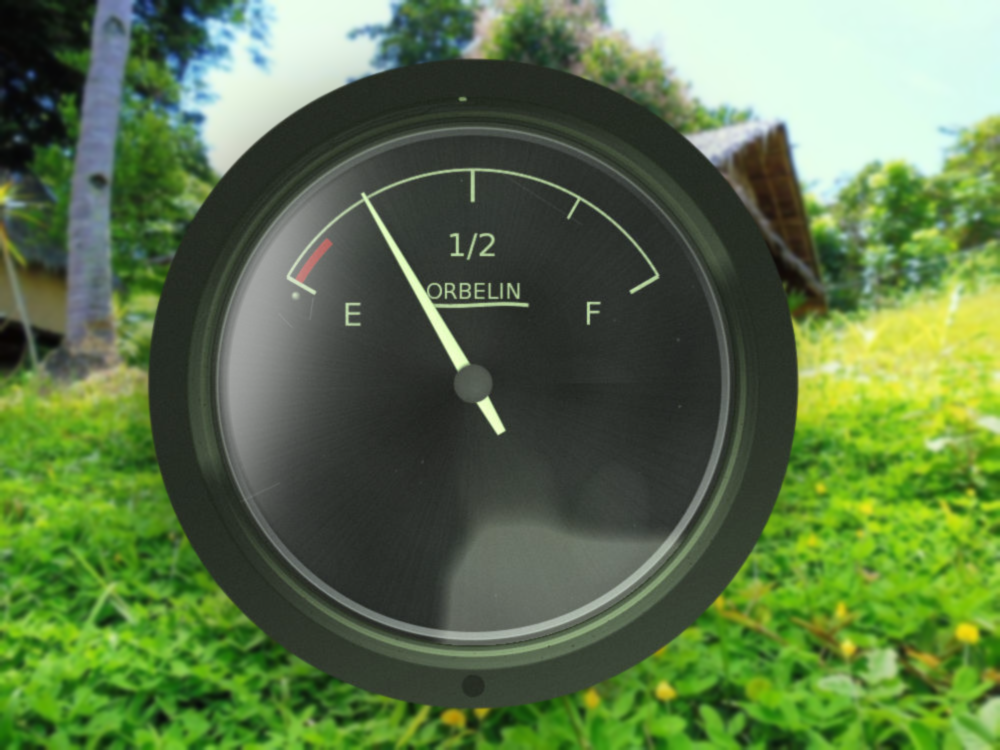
0.25
